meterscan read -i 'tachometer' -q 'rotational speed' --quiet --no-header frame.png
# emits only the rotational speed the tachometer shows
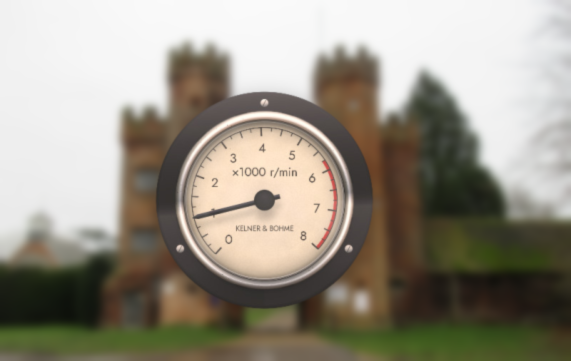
1000 rpm
